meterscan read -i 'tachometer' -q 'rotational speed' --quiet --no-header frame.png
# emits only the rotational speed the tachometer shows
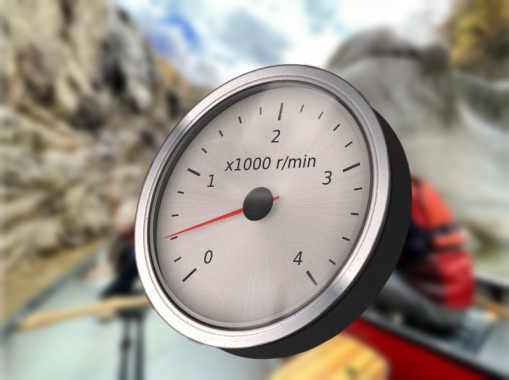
400 rpm
